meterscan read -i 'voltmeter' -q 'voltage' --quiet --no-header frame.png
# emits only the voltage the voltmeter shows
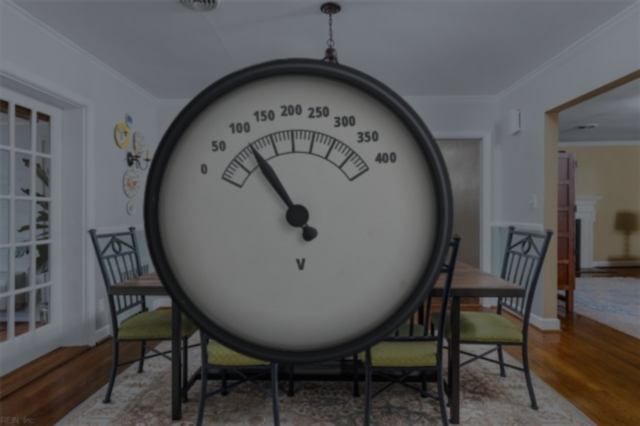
100 V
